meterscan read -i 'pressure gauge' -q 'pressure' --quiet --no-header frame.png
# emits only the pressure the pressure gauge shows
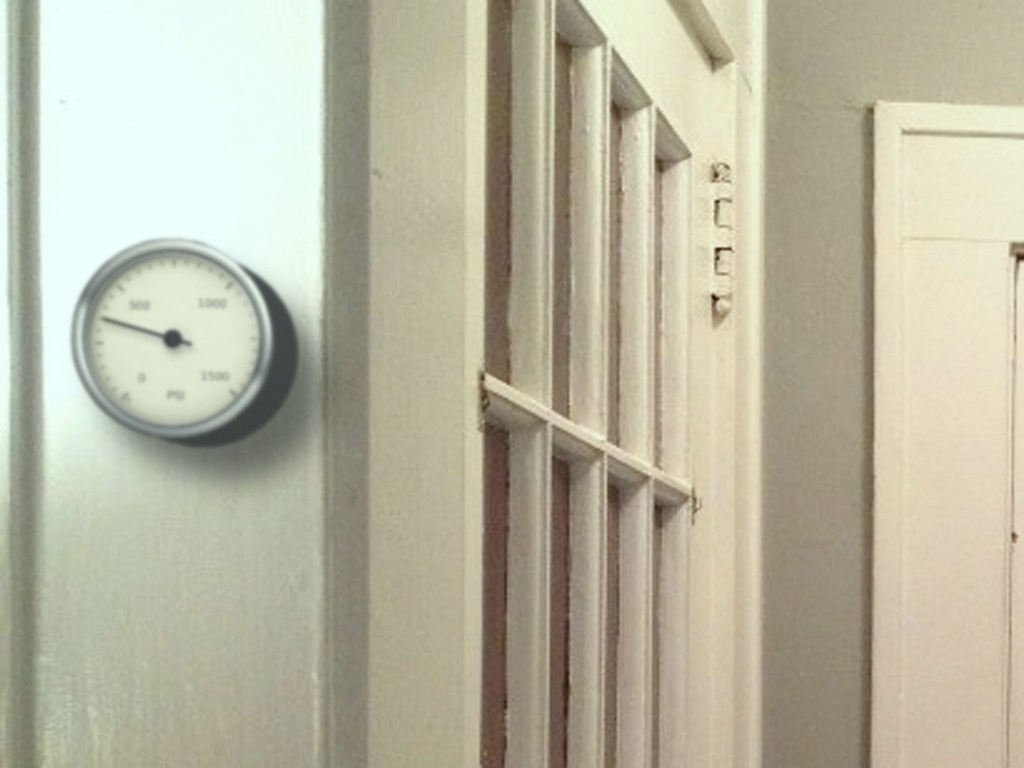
350 psi
